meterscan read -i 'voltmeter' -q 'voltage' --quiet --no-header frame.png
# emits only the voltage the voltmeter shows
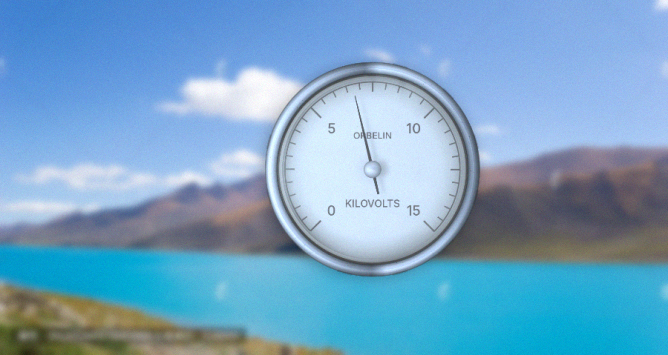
6.75 kV
